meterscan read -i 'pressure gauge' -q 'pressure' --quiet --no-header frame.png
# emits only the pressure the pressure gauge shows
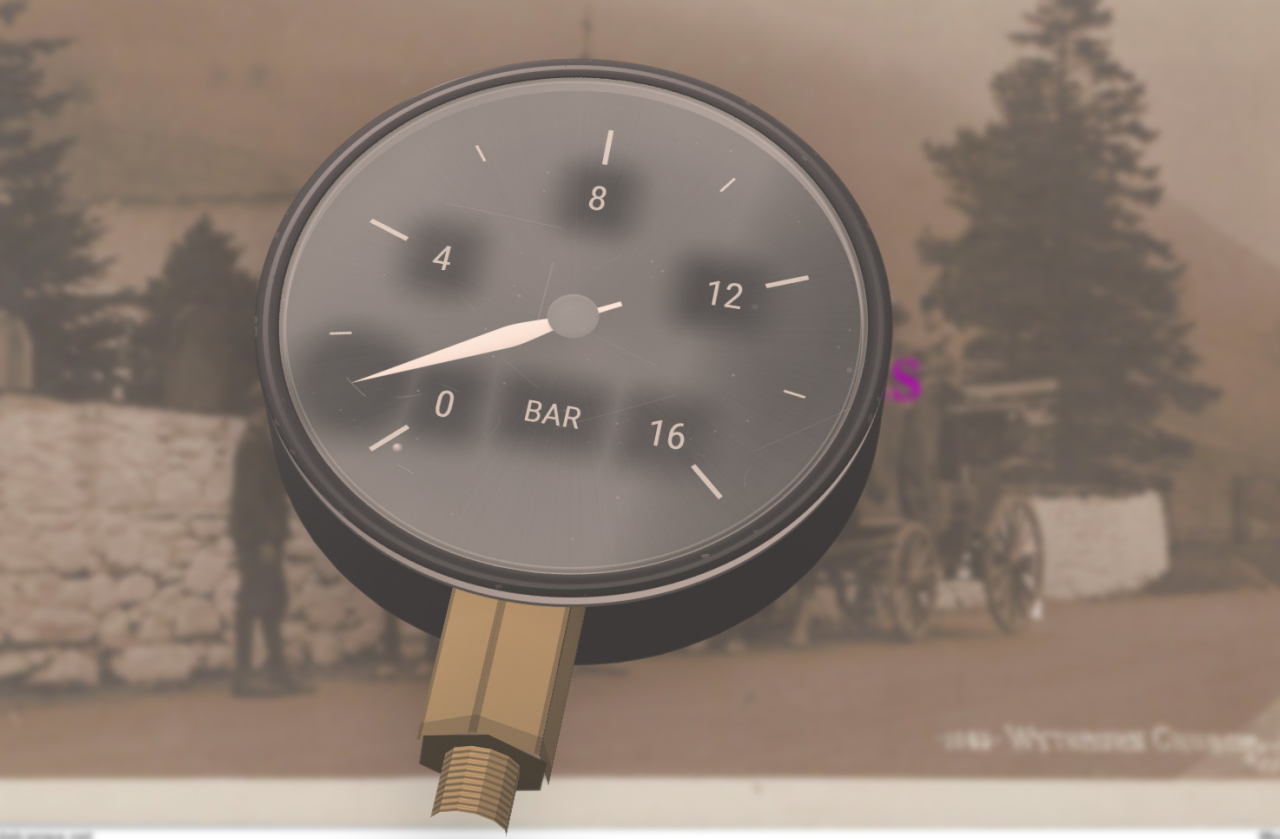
1 bar
